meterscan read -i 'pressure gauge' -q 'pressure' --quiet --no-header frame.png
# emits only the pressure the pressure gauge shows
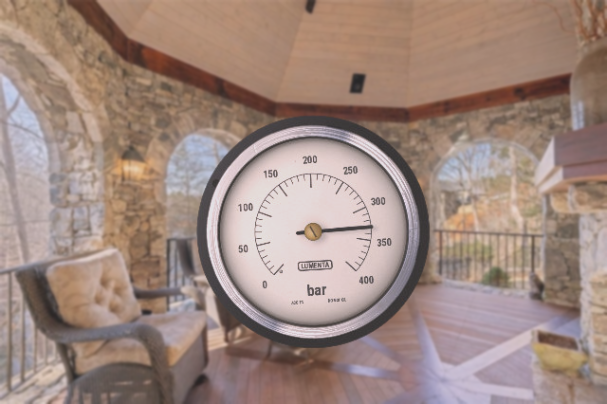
330 bar
